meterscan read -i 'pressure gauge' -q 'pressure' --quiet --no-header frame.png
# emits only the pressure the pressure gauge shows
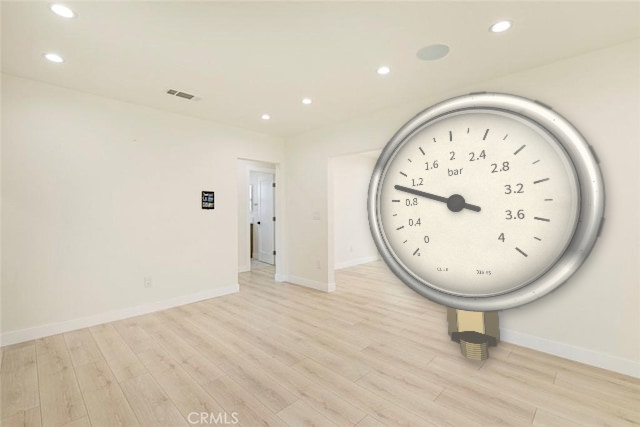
1 bar
